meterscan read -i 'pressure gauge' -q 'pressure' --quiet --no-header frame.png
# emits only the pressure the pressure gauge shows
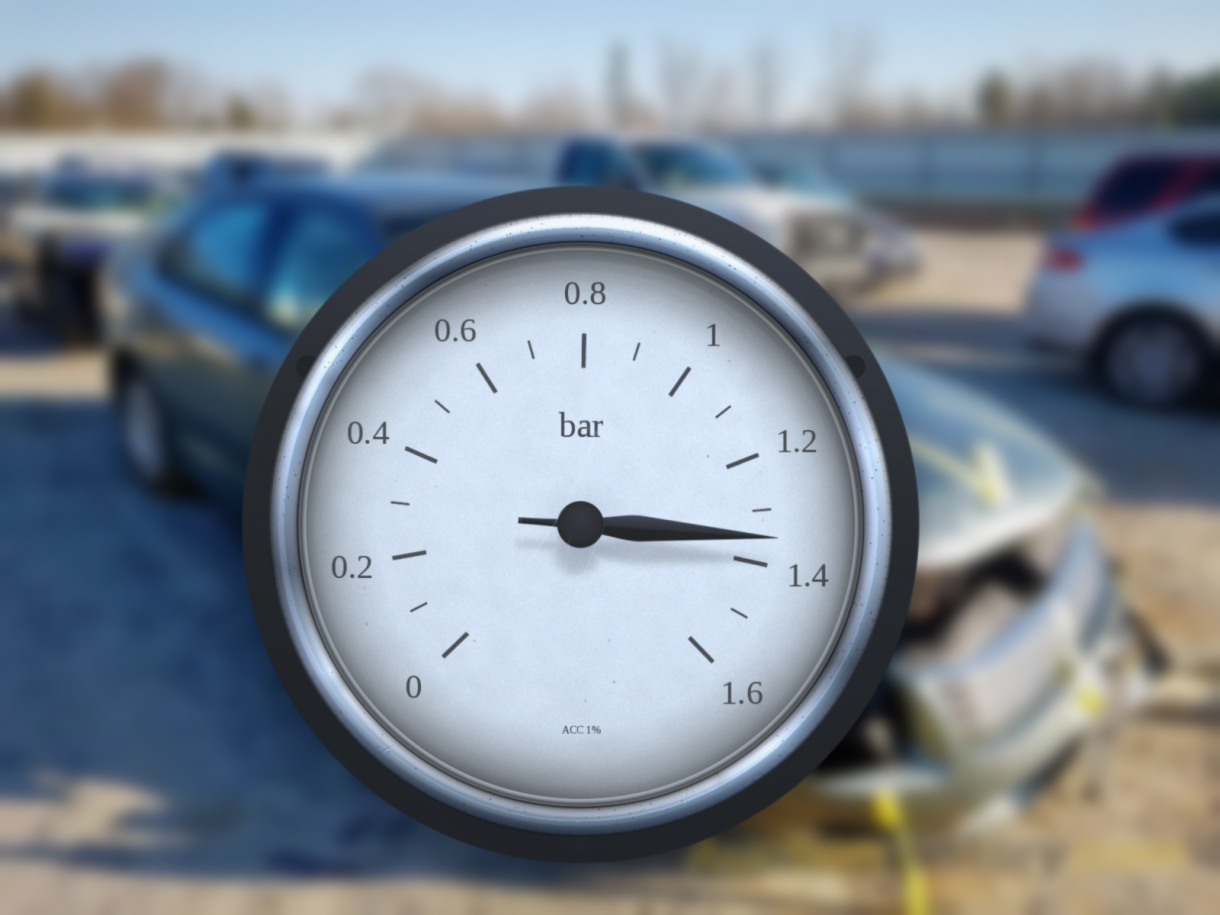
1.35 bar
